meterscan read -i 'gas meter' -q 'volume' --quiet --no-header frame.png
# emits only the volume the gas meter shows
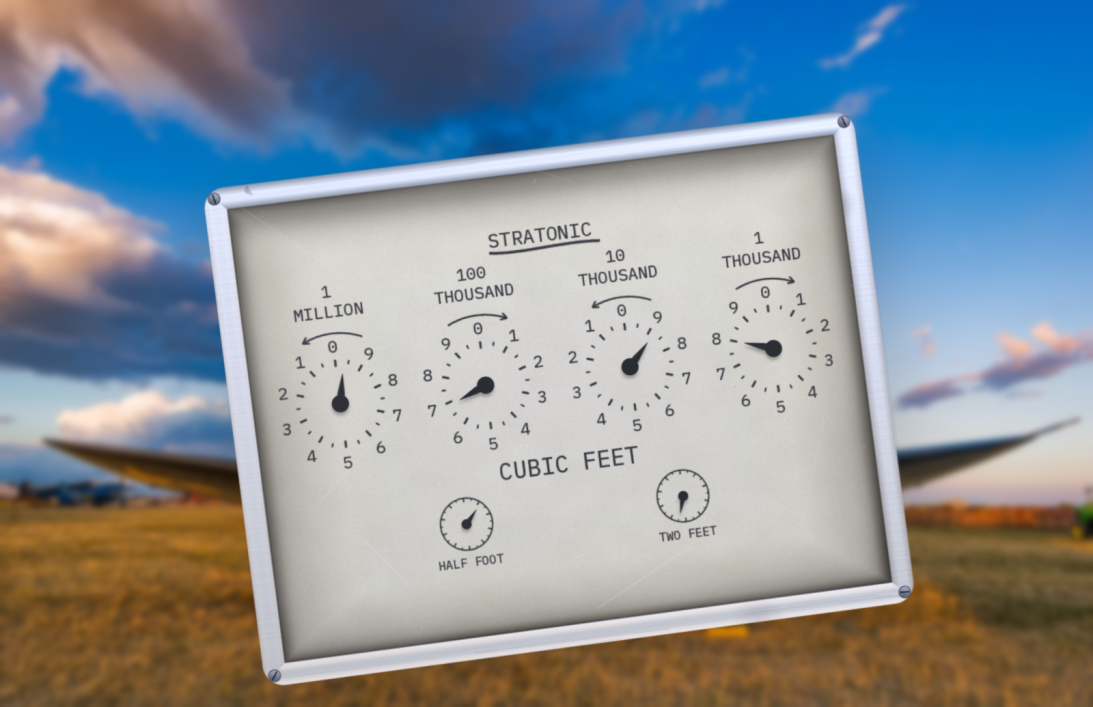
968800 ft³
